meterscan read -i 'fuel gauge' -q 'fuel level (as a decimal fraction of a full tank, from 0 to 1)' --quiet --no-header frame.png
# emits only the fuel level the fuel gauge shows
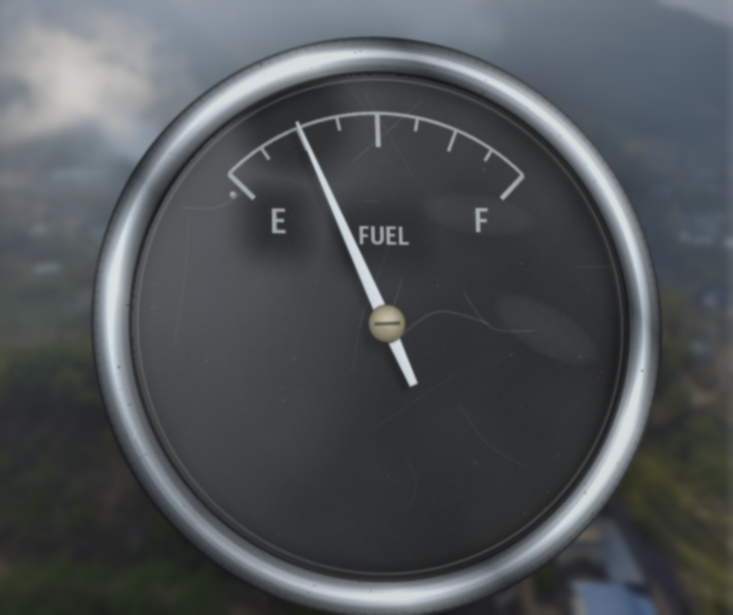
0.25
